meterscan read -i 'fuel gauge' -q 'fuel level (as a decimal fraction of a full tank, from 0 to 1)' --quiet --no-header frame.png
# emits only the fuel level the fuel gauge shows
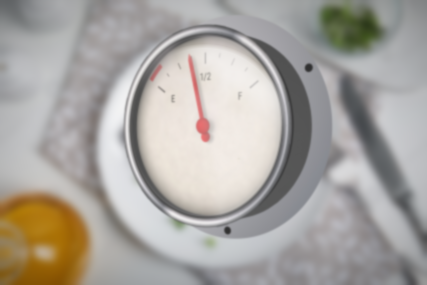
0.375
